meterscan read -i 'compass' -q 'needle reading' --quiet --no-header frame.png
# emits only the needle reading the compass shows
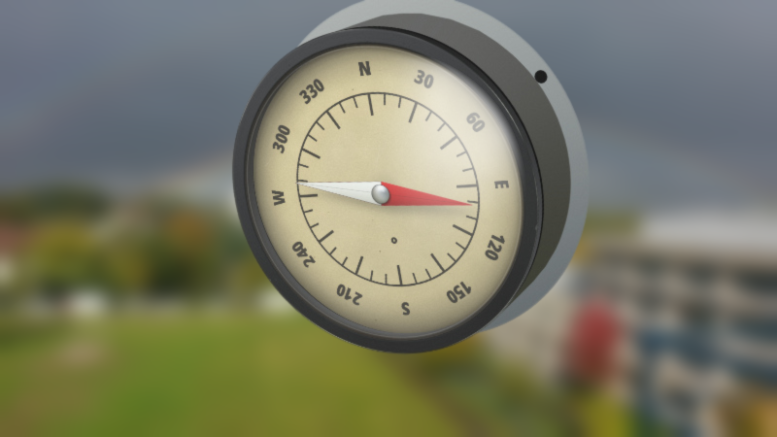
100 °
